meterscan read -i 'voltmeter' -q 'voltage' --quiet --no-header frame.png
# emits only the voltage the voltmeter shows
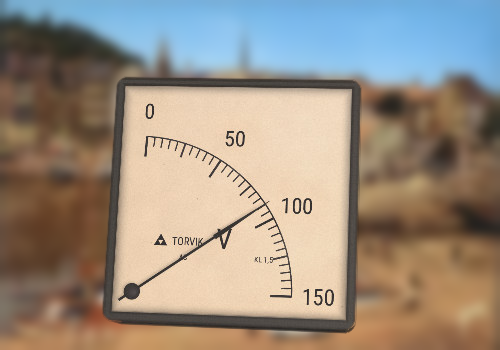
90 V
